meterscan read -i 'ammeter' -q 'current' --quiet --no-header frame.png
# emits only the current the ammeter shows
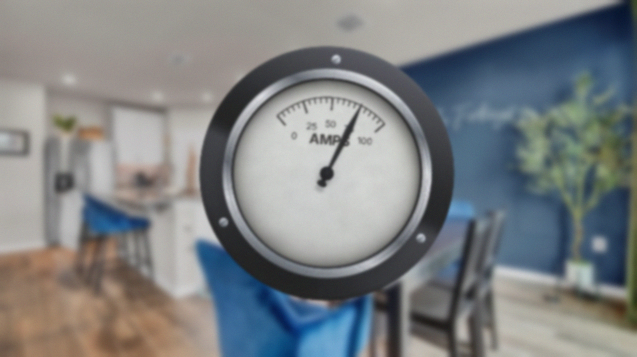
75 A
